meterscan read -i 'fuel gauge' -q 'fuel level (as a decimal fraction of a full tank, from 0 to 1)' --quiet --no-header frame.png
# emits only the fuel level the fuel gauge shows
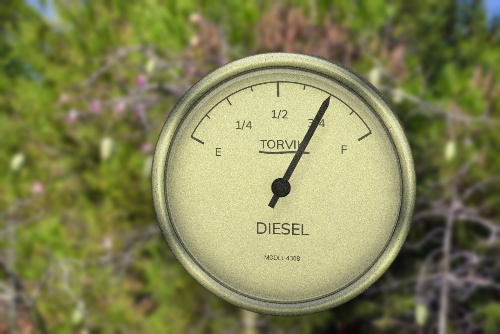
0.75
